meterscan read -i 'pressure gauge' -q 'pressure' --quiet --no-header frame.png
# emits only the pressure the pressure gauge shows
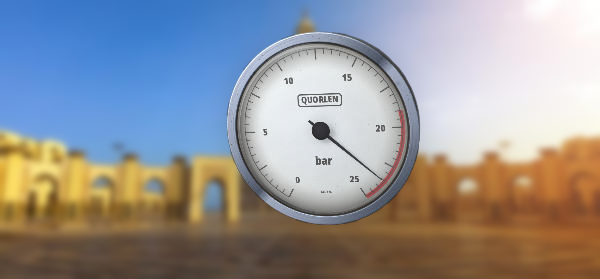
23.5 bar
